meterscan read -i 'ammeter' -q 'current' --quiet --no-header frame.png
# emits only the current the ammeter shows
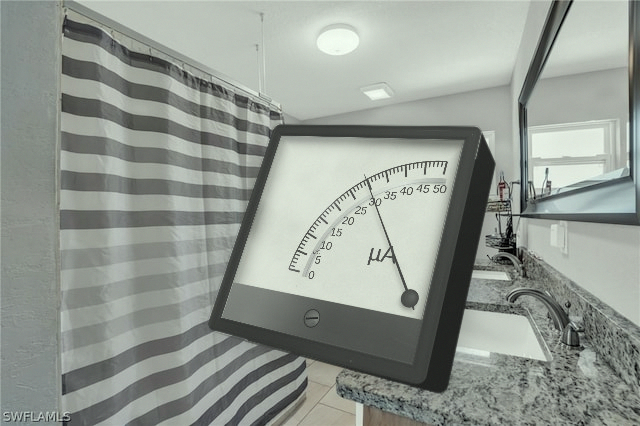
30 µA
